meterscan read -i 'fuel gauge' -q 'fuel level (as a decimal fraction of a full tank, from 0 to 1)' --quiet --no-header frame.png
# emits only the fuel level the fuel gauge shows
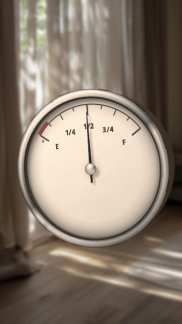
0.5
